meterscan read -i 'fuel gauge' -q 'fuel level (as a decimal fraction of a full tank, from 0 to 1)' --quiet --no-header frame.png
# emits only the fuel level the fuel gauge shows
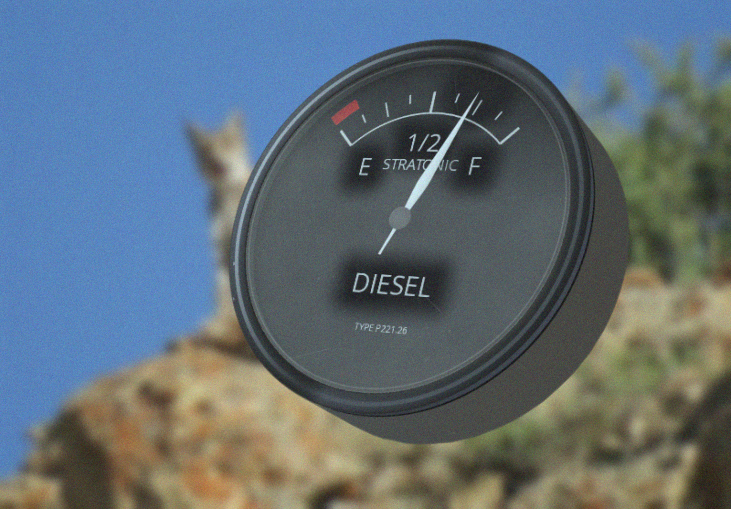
0.75
